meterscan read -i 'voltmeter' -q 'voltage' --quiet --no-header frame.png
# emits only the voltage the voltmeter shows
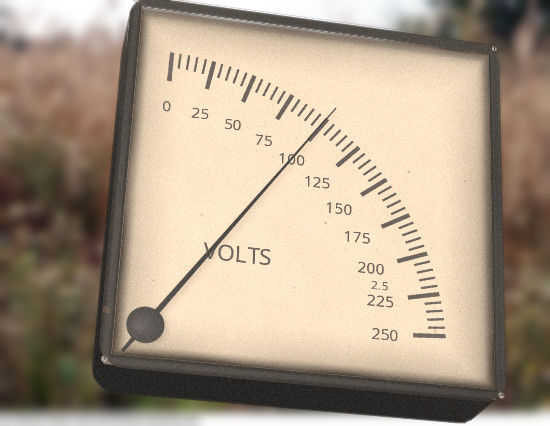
100 V
